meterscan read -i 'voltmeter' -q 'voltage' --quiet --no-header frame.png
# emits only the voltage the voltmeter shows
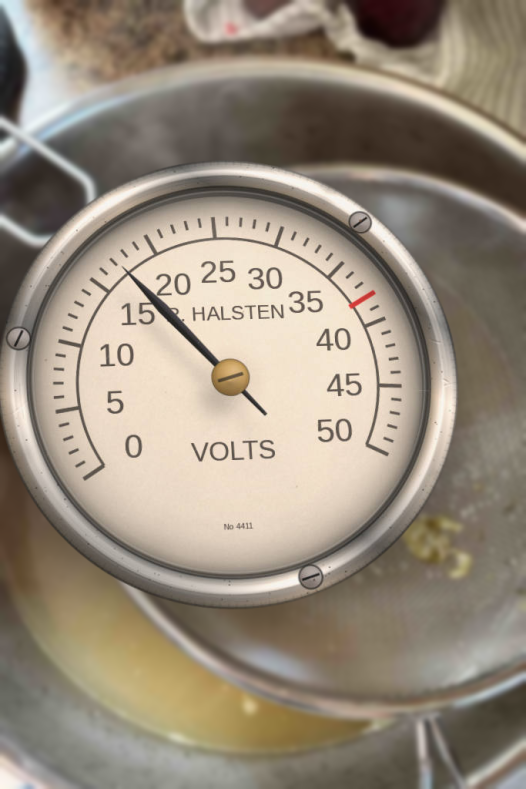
17 V
